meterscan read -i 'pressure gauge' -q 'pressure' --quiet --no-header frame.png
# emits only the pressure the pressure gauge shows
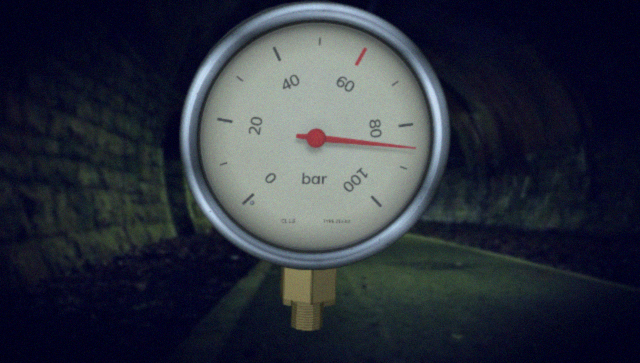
85 bar
